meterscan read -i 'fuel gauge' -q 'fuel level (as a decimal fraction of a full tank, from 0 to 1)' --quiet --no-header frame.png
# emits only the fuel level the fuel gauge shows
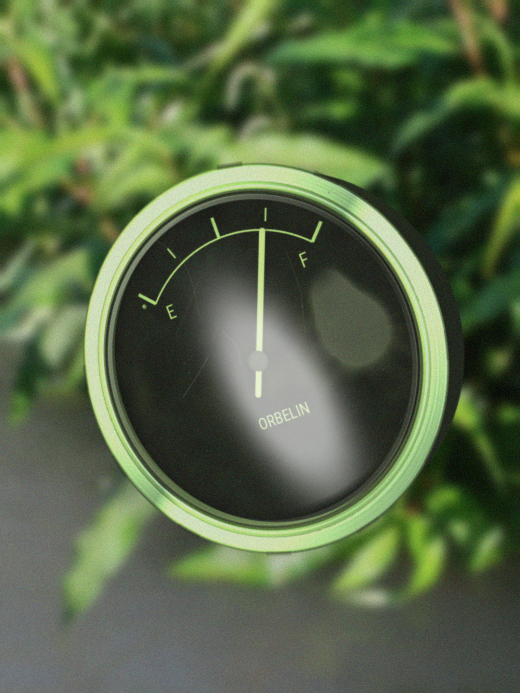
0.75
